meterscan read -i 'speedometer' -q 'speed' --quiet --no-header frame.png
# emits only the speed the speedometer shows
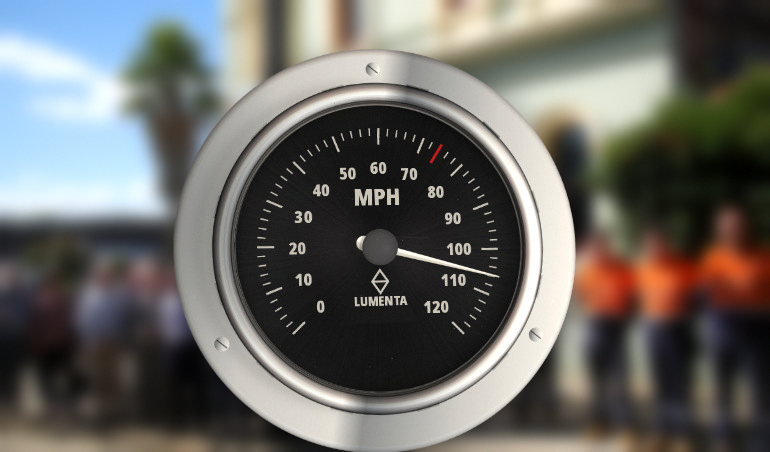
106 mph
